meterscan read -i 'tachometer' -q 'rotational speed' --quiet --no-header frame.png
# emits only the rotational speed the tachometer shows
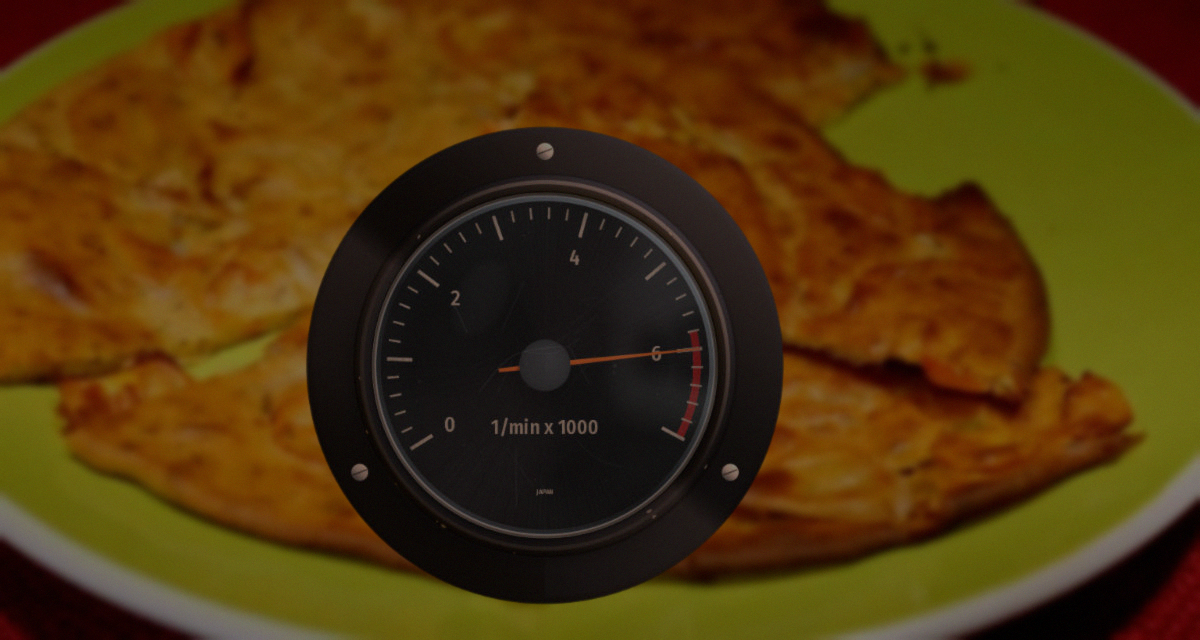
6000 rpm
